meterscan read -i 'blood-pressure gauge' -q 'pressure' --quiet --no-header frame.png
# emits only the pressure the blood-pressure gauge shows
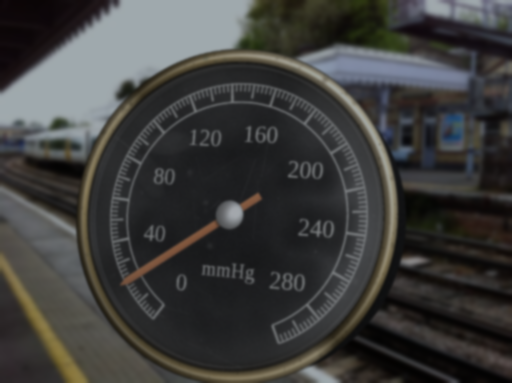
20 mmHg
